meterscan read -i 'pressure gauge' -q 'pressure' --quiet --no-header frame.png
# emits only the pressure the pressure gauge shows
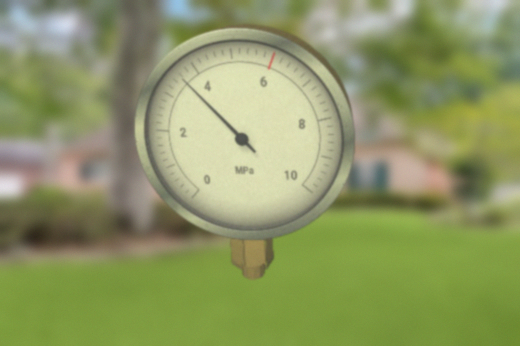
3.6 MPa
